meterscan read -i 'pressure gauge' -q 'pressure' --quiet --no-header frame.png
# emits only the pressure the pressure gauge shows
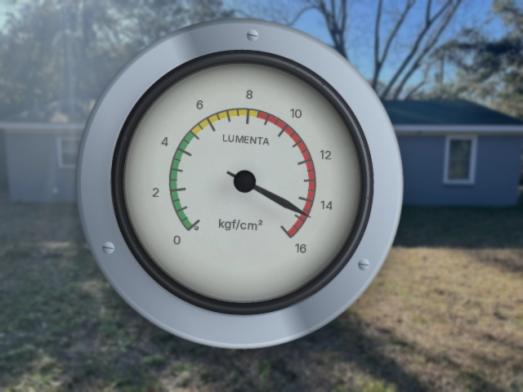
14.75 kg/cm²
